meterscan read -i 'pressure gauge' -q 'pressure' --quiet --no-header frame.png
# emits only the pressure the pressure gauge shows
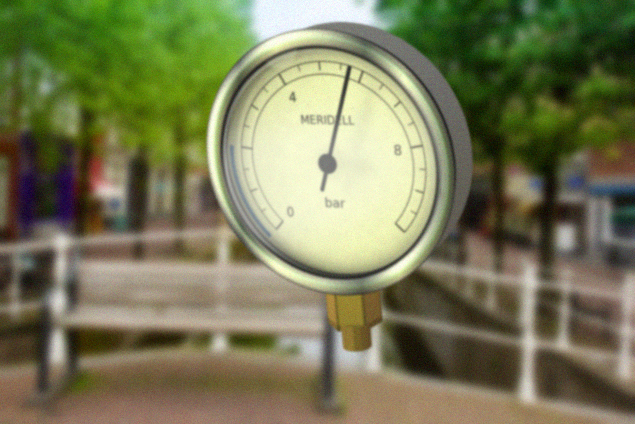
5.75 bar
